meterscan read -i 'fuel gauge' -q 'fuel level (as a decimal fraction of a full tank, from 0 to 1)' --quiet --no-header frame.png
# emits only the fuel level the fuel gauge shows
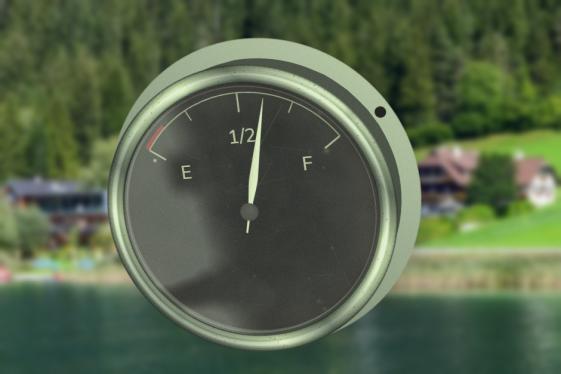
0.625
